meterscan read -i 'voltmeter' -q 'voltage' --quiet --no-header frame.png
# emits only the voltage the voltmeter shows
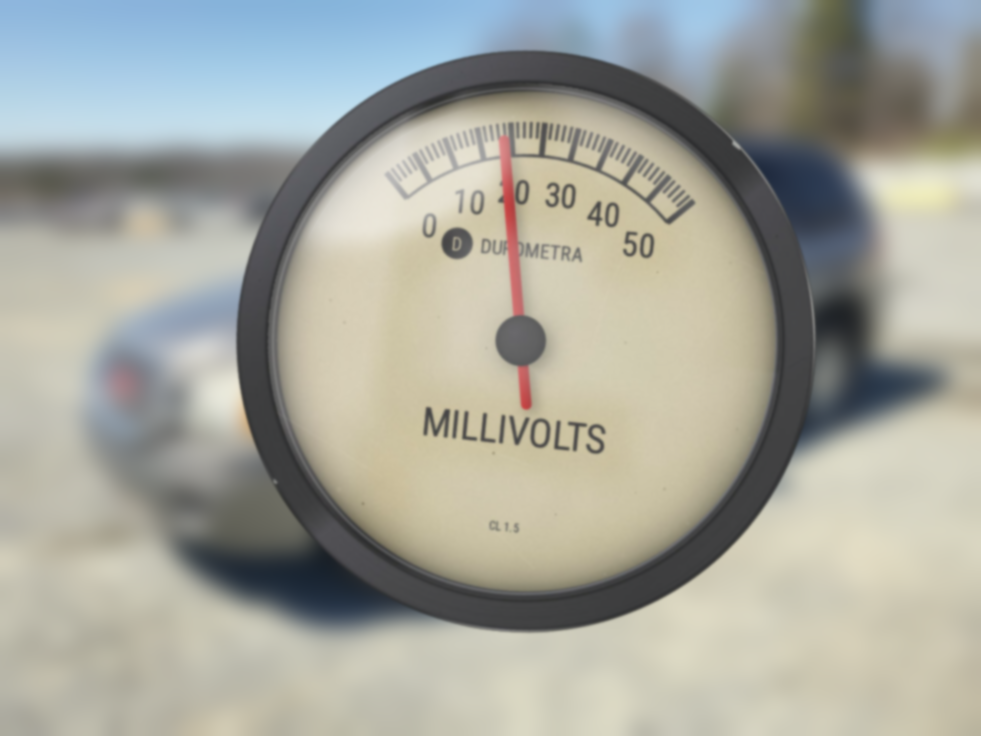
19 mV
